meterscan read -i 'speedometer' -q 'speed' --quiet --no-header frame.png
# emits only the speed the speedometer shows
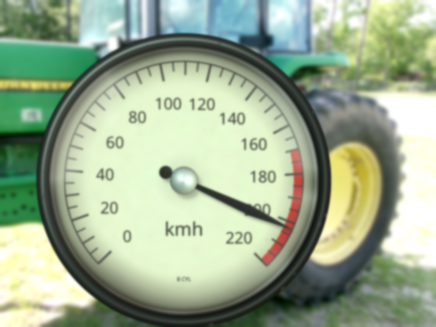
202.5 km/h
